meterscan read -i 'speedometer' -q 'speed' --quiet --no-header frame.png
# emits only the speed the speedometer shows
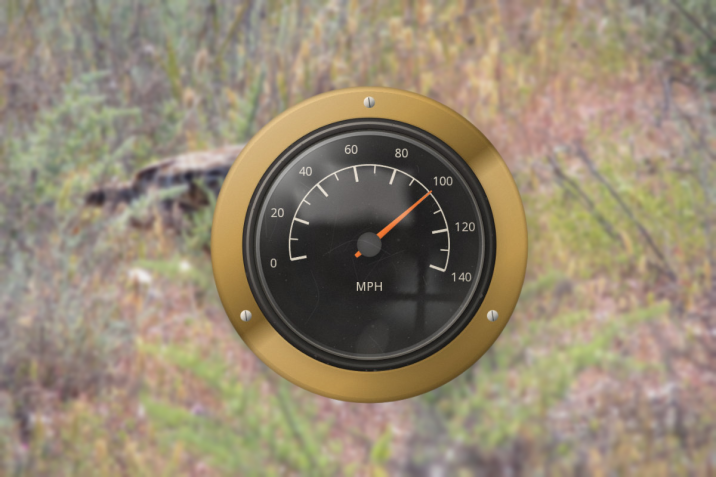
100 mph
